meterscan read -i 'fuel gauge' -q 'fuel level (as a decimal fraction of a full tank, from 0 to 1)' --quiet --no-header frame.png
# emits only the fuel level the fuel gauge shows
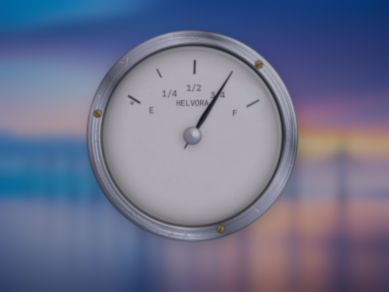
0.75
